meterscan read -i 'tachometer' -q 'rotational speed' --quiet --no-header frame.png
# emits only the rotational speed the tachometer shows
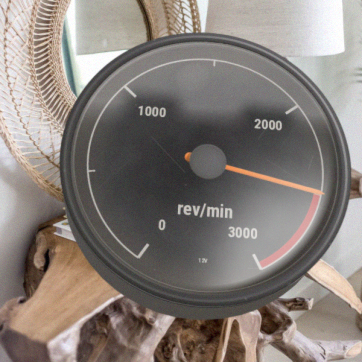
2500 rpm
